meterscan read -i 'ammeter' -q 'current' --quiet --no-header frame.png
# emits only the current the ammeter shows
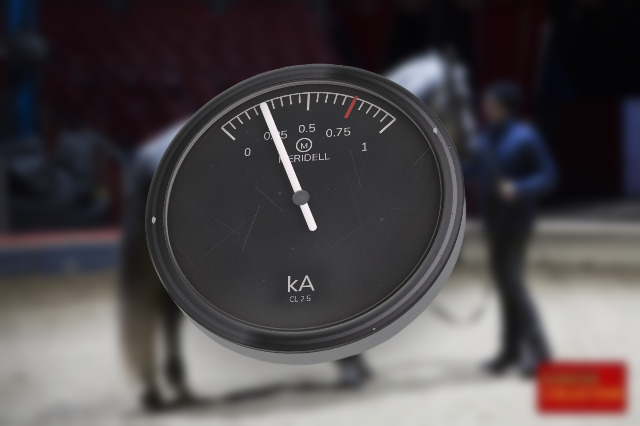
0.25 kA
